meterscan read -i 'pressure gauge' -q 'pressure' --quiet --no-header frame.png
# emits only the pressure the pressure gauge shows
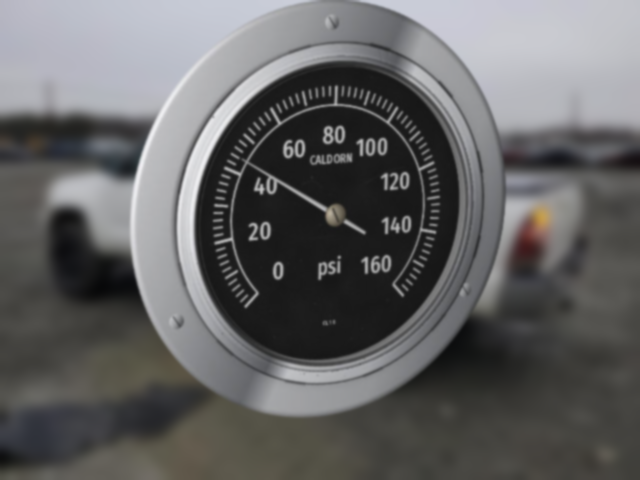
44 psi
